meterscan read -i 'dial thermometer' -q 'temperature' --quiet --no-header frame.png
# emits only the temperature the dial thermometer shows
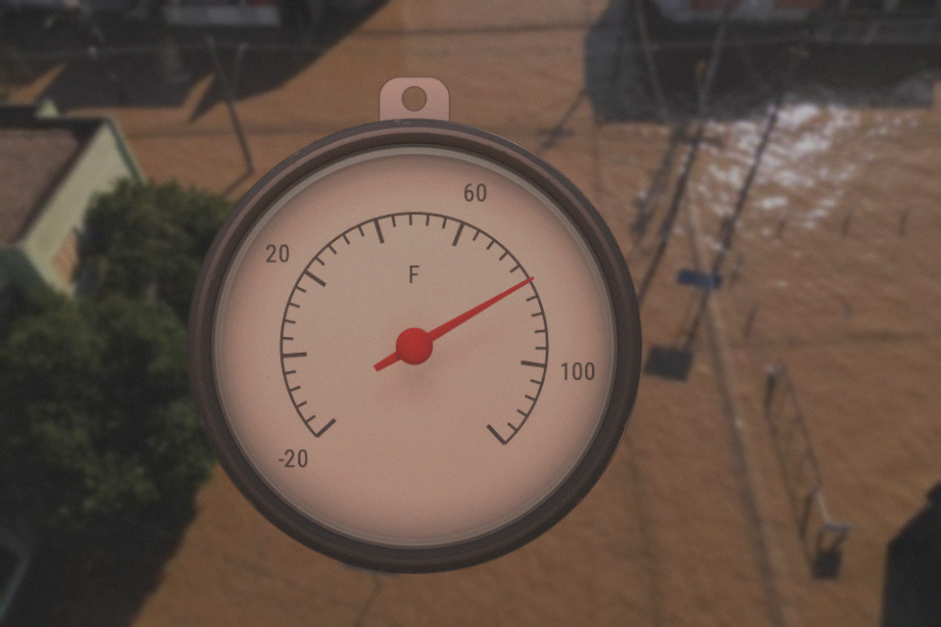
80 °F
